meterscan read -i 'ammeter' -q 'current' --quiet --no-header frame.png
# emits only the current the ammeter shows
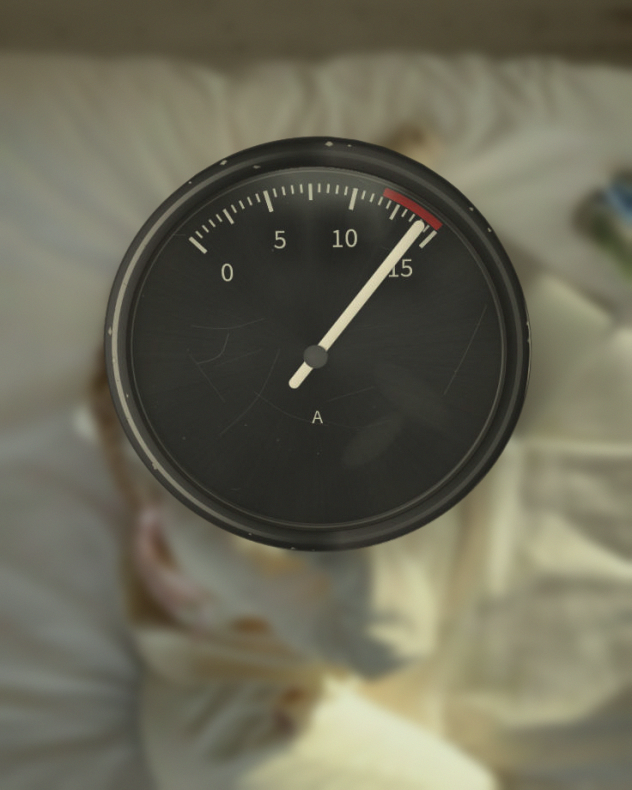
14 A
